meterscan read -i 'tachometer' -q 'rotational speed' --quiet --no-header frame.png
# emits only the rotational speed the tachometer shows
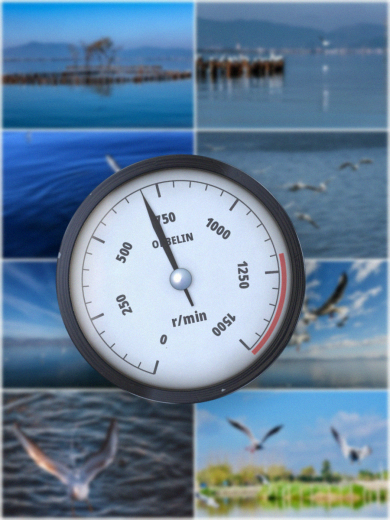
700 rpm
